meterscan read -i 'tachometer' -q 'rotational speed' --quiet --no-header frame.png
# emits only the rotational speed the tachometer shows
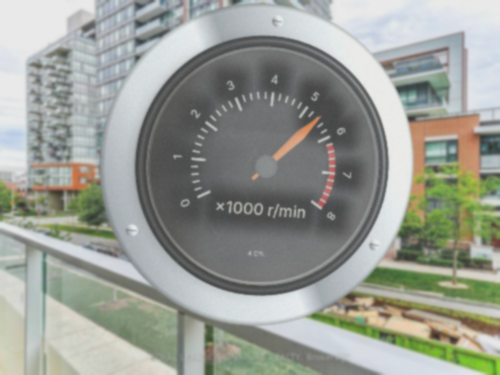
5400 rpm
